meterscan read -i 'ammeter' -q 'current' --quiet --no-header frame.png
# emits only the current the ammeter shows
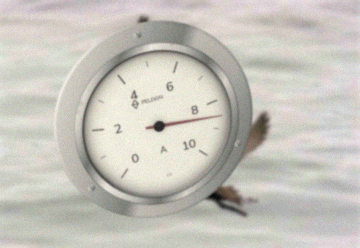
8.5 A
